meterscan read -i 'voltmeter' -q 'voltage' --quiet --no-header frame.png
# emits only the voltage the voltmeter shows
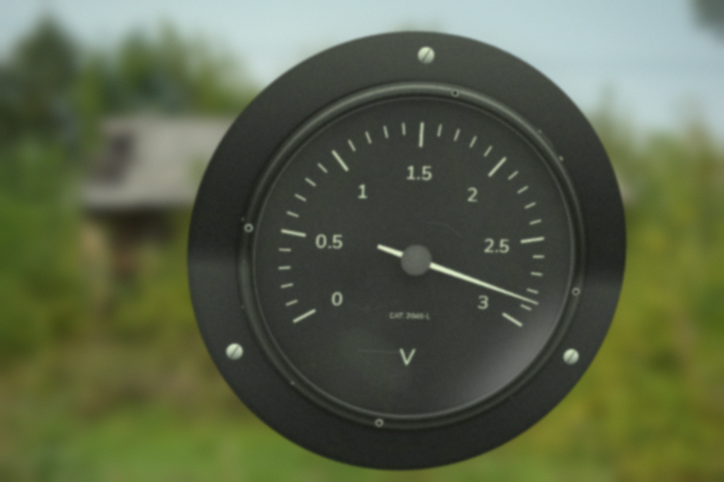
2.85 V
